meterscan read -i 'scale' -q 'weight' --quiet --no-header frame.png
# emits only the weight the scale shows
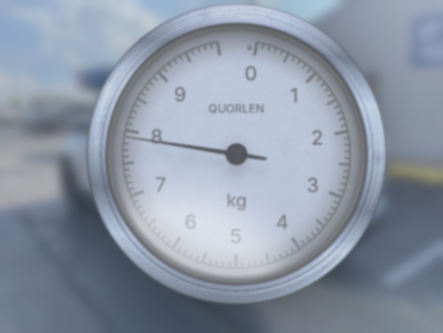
7.9 kg
